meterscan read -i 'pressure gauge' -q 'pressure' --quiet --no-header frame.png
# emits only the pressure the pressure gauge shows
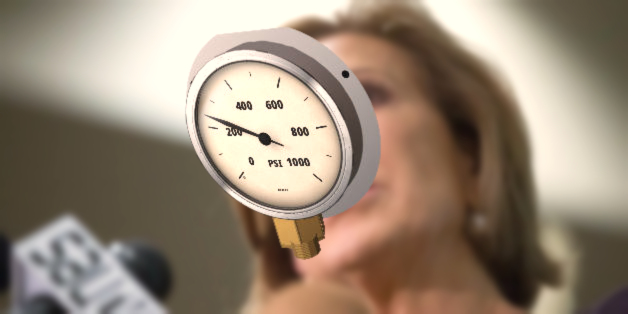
250 psi
